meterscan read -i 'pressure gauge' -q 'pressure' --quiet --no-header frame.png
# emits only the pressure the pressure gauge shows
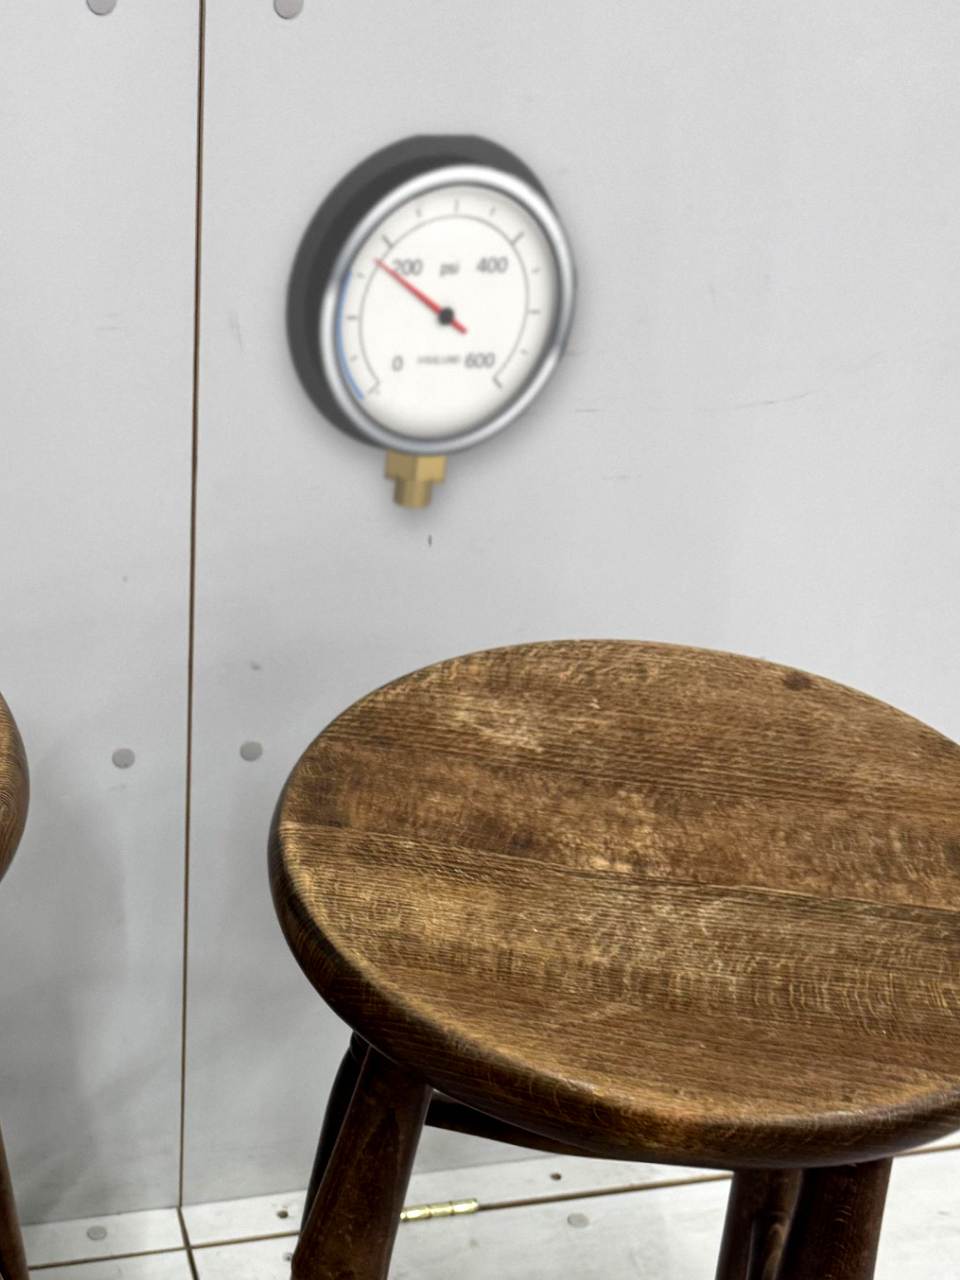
175 psi
